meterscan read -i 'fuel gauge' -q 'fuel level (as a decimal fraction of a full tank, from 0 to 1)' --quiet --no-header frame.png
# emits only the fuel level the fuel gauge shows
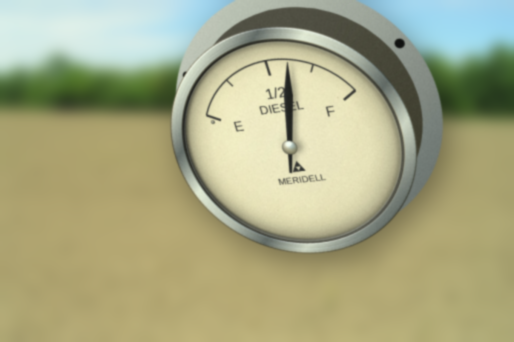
0.625
